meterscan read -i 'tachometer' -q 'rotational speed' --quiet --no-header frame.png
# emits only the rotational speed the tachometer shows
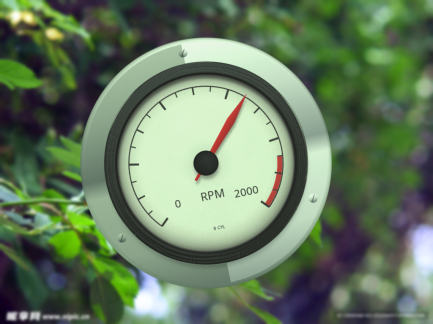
1300 rpm
